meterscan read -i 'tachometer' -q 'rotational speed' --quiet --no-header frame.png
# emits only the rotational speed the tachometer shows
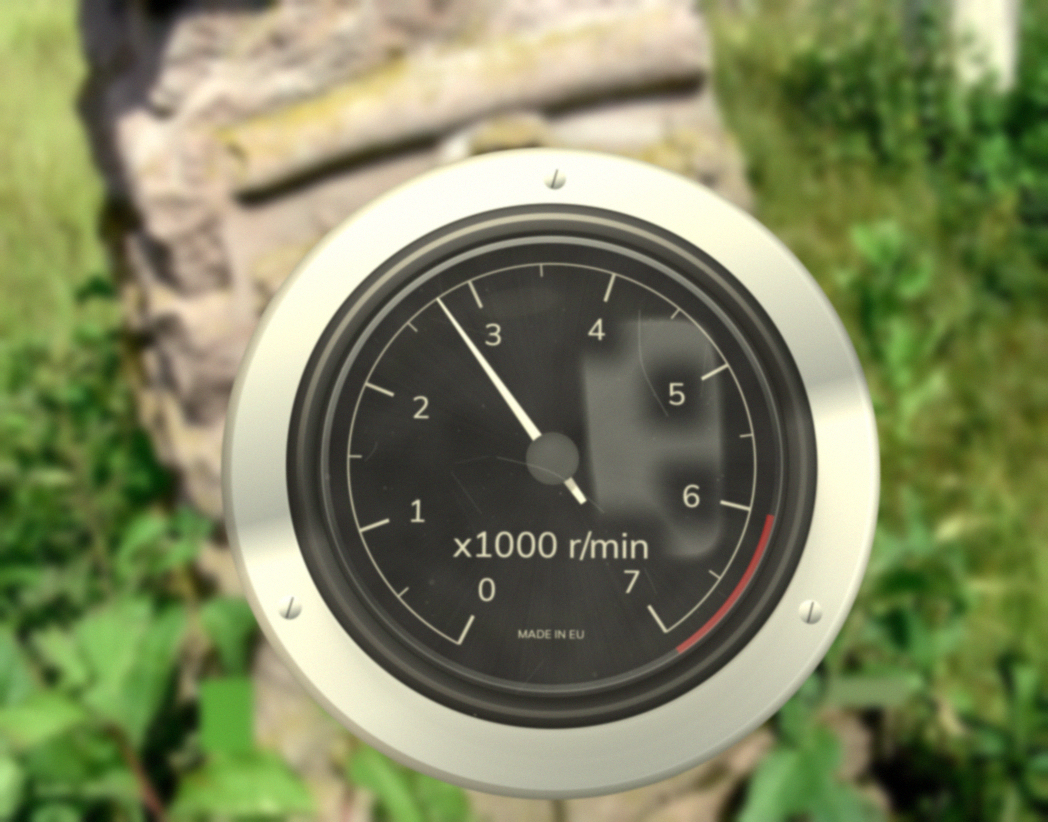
2750 rpm
